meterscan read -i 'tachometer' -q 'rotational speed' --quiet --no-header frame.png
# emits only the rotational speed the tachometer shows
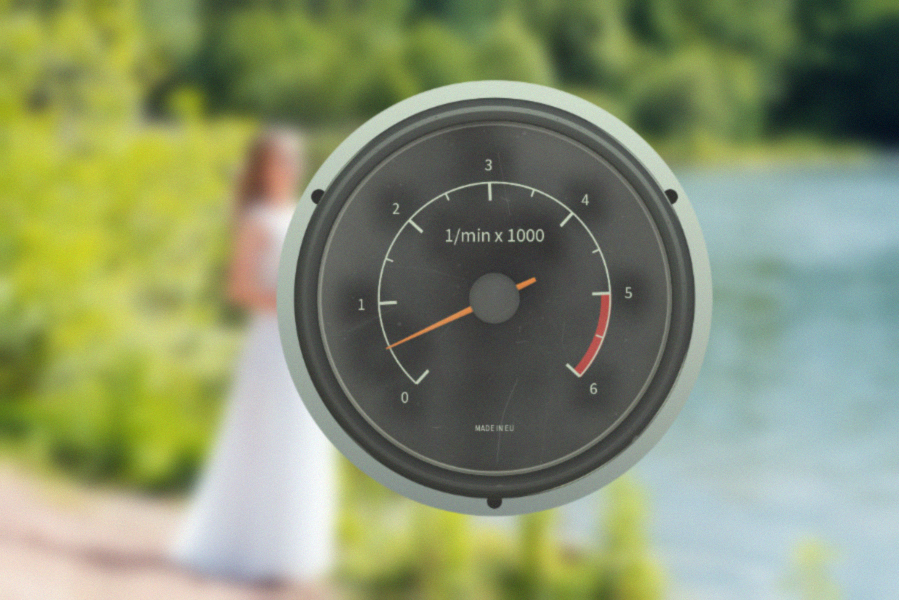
500 rpm
